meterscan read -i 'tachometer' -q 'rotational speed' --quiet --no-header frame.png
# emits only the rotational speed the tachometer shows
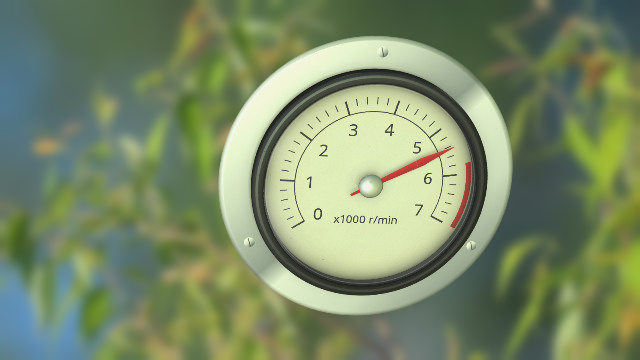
5400 rpm
